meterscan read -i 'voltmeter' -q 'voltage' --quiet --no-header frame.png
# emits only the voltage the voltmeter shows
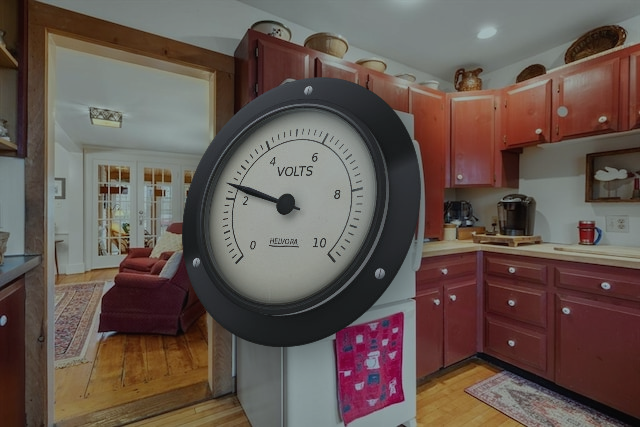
2.4 V
